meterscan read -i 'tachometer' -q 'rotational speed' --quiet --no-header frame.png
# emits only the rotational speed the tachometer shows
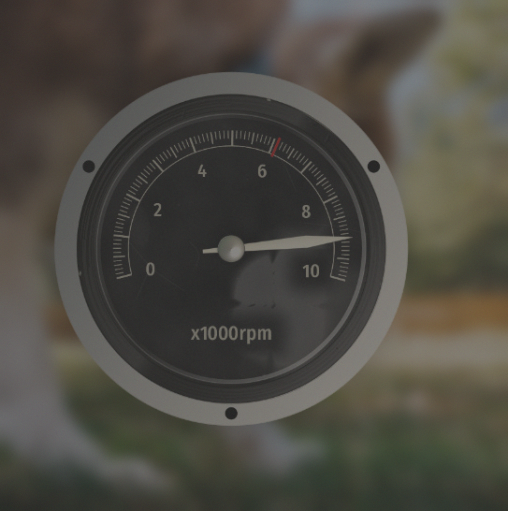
9000 rpm
